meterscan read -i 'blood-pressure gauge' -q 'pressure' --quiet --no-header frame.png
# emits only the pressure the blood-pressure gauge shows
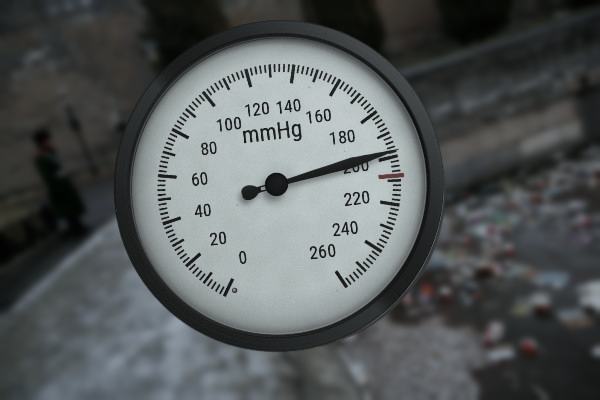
198 mmHg
